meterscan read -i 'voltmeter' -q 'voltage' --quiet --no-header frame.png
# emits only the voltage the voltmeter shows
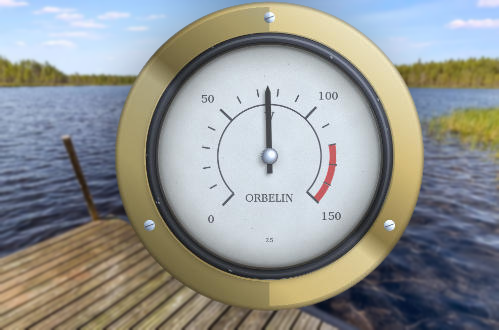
75 V
